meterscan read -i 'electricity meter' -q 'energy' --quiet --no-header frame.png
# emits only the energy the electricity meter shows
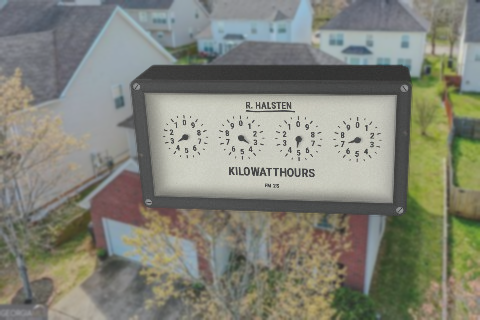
3347 kWh
